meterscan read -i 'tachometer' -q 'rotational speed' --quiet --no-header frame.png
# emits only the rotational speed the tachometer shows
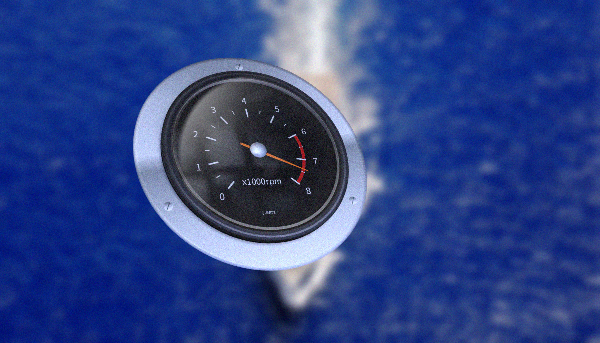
7500 rpm
